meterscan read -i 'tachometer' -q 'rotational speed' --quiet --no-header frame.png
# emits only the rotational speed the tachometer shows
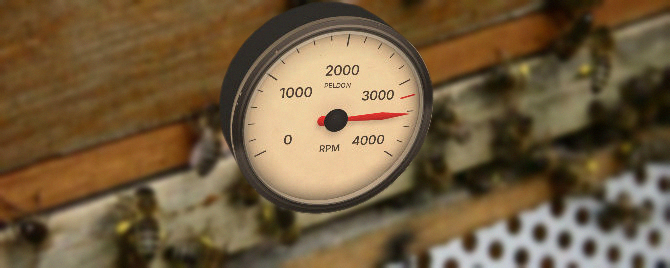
3400 rpm
